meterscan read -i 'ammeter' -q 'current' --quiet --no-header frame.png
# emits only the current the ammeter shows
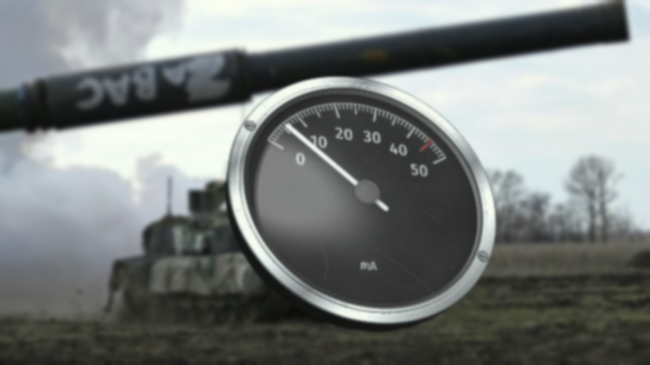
5 mA
